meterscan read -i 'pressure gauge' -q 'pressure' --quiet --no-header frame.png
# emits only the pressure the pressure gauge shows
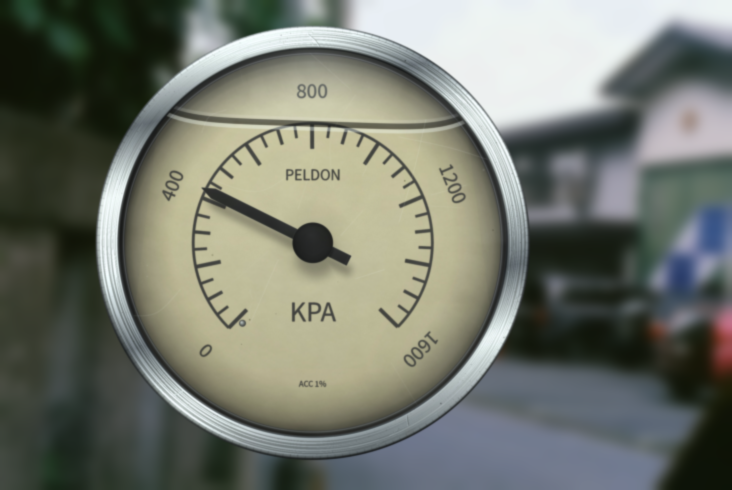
425 kPa
